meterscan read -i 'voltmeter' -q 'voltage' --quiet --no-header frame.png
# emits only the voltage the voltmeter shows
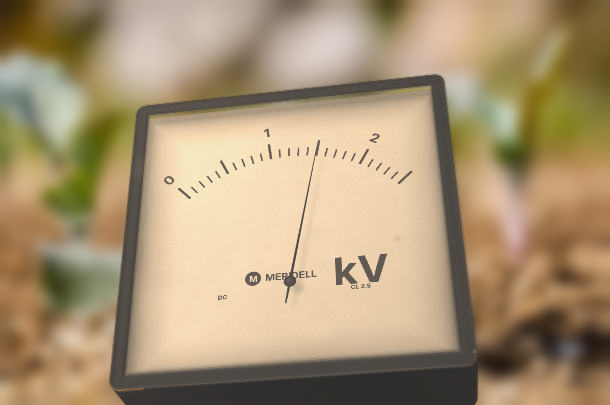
1.5 kV
